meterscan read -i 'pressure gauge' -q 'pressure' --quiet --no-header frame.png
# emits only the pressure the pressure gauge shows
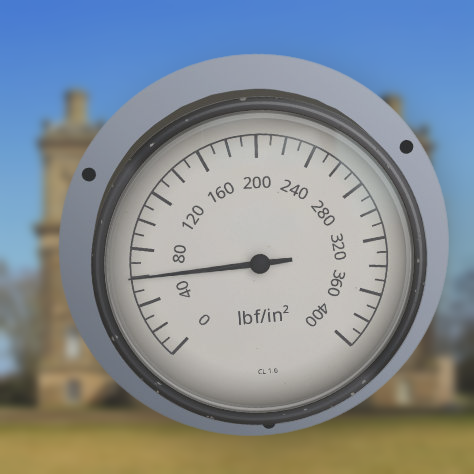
60 psi
